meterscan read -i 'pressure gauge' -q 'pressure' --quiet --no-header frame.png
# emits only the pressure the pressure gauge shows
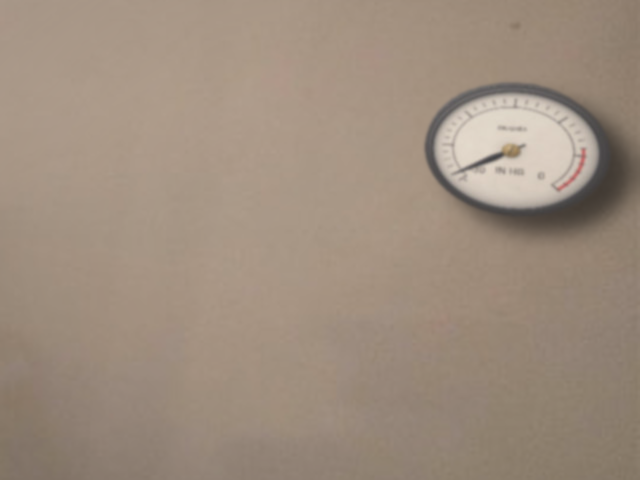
-29 inHg
